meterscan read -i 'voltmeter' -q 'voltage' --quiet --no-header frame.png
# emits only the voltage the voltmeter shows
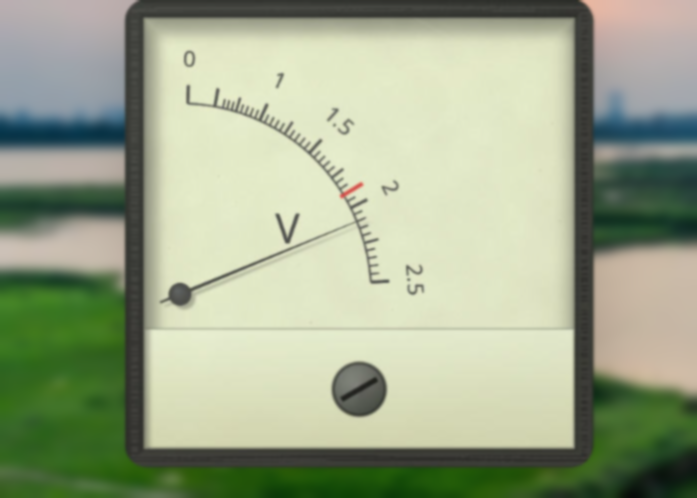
2.1 V
